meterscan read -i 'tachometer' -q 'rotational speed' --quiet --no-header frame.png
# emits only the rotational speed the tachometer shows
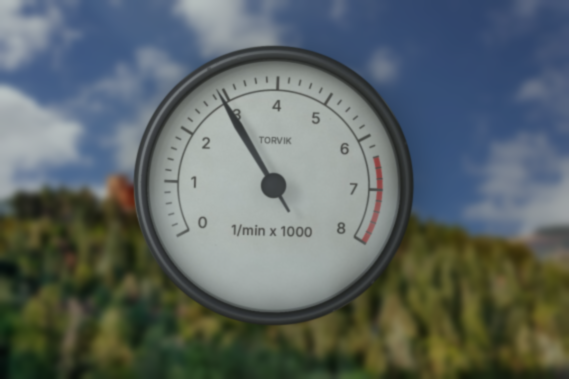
2900 rpm
